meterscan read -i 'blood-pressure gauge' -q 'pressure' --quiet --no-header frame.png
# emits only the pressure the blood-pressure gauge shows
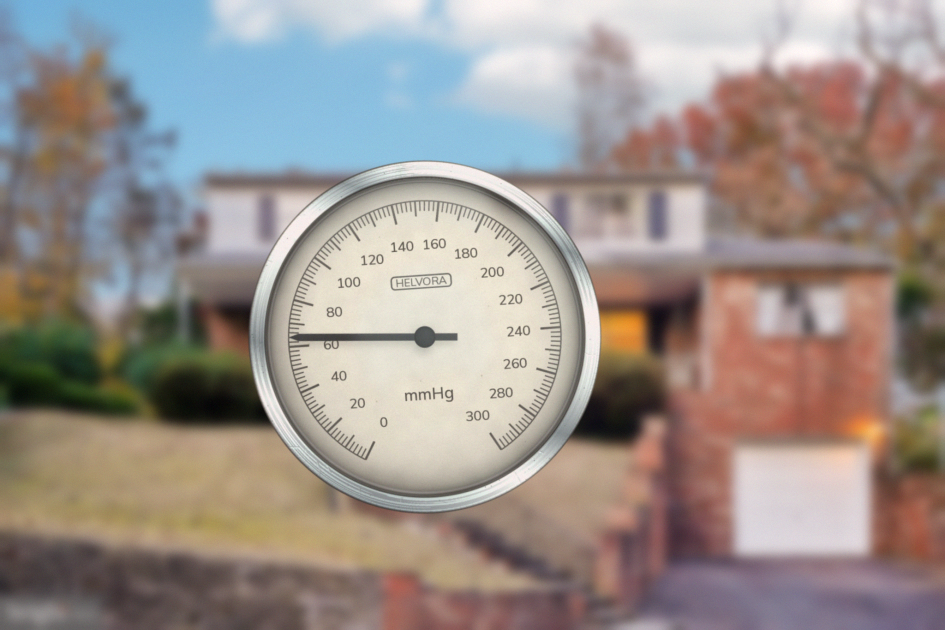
64 mmHg
